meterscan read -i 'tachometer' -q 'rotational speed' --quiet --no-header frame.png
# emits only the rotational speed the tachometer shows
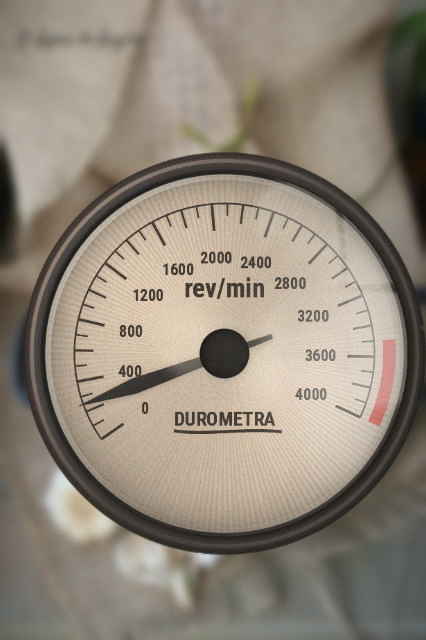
250 rpm
